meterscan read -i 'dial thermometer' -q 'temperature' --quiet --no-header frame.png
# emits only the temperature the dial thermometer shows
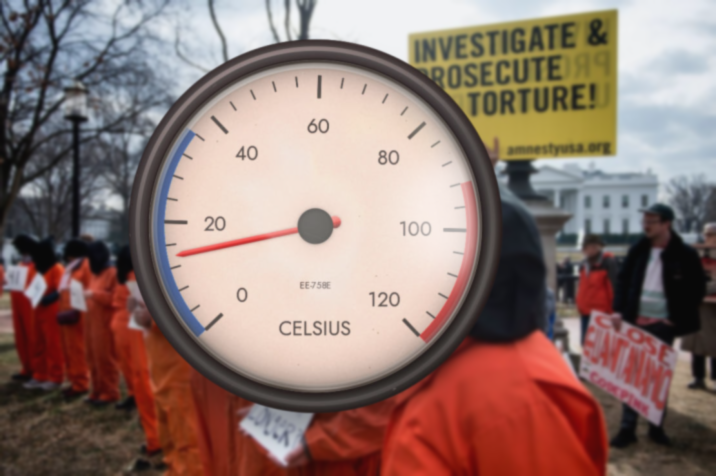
14 °C
